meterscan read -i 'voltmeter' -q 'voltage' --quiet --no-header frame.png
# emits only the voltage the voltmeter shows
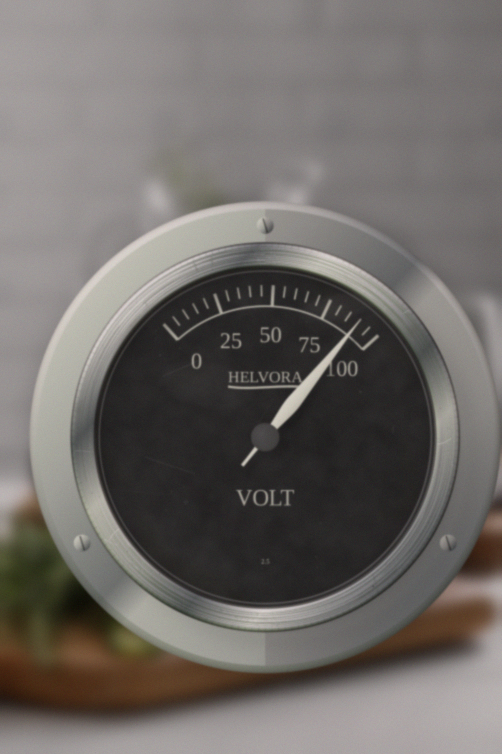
90 V
